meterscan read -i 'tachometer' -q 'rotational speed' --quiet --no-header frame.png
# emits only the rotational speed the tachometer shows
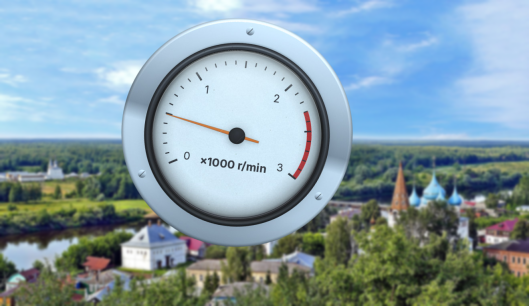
500 rpm
